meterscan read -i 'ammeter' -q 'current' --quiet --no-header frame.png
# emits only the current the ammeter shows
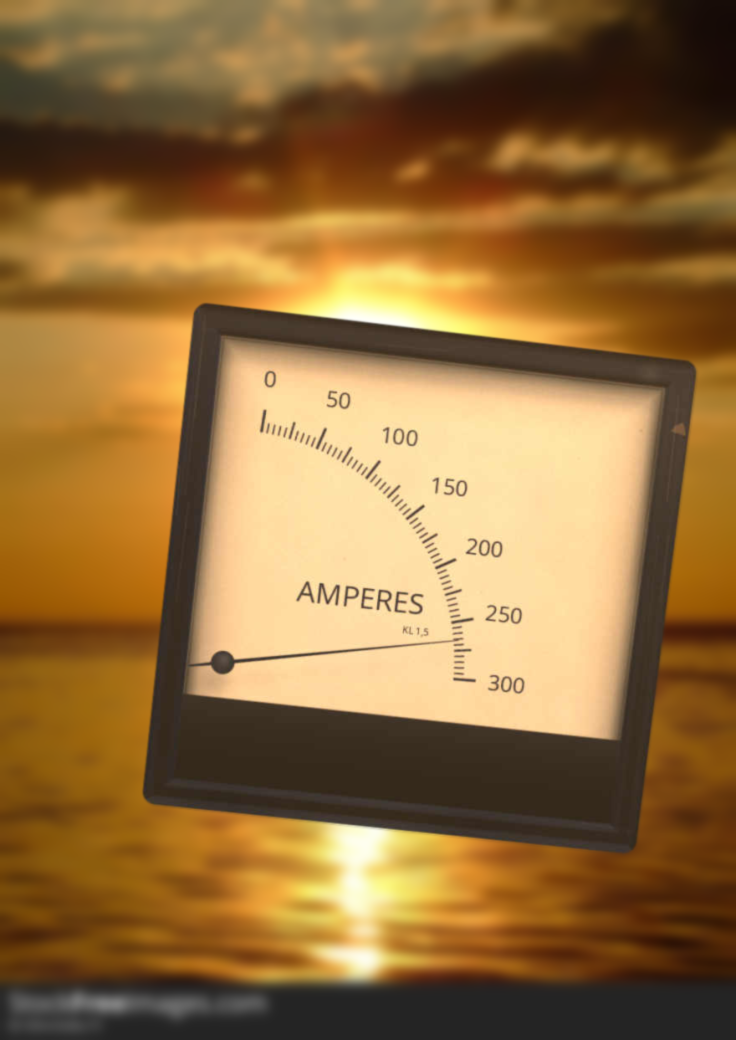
265 A
